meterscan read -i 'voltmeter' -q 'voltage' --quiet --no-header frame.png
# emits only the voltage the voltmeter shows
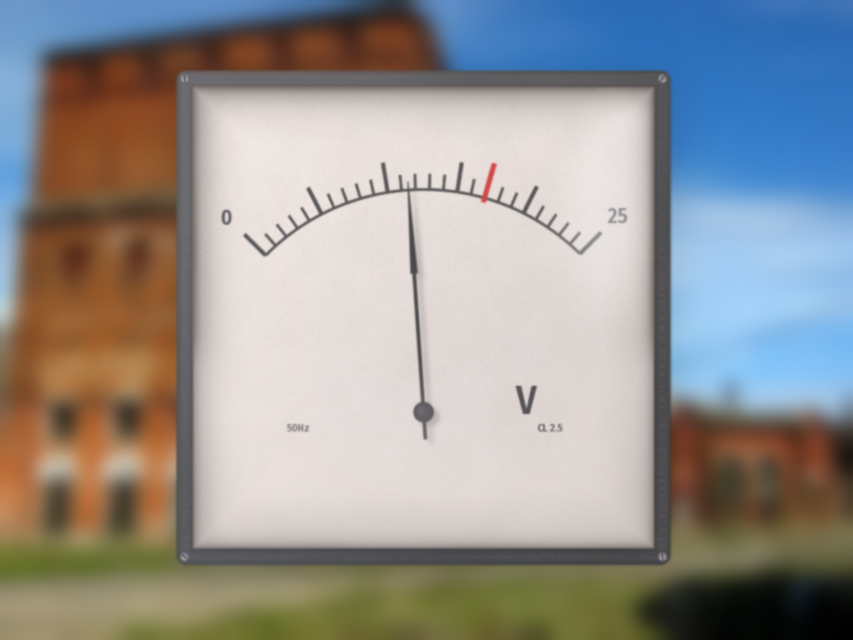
11.5 V
